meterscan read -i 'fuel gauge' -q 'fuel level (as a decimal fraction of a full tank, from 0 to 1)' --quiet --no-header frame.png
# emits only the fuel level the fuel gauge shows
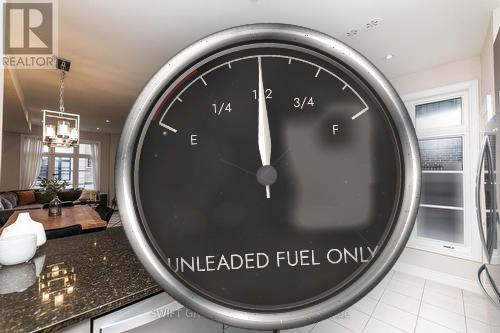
0.5
